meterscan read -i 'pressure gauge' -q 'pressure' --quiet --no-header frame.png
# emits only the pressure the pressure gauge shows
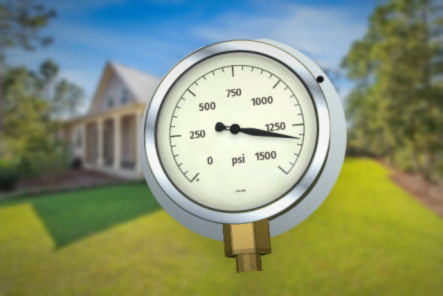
1325 psi
